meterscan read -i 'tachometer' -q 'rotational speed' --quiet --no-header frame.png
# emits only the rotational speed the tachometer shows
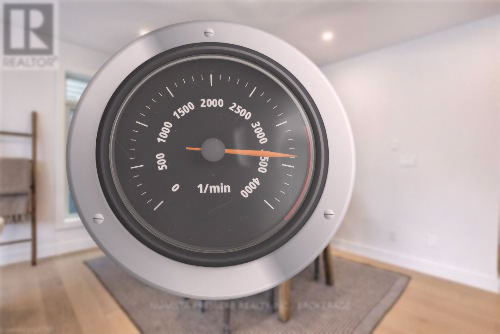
3400 rpm
